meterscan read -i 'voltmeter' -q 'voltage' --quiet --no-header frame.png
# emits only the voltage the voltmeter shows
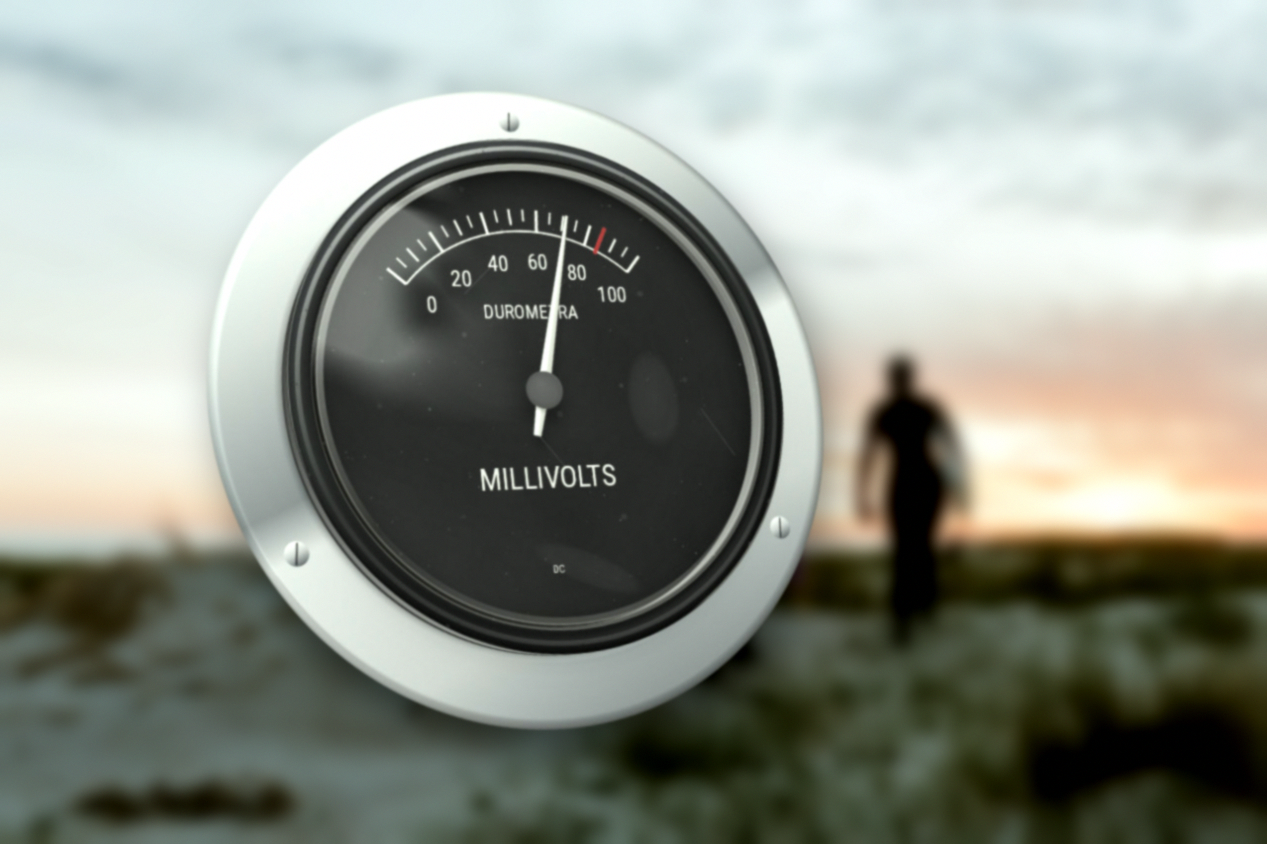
70 mV
